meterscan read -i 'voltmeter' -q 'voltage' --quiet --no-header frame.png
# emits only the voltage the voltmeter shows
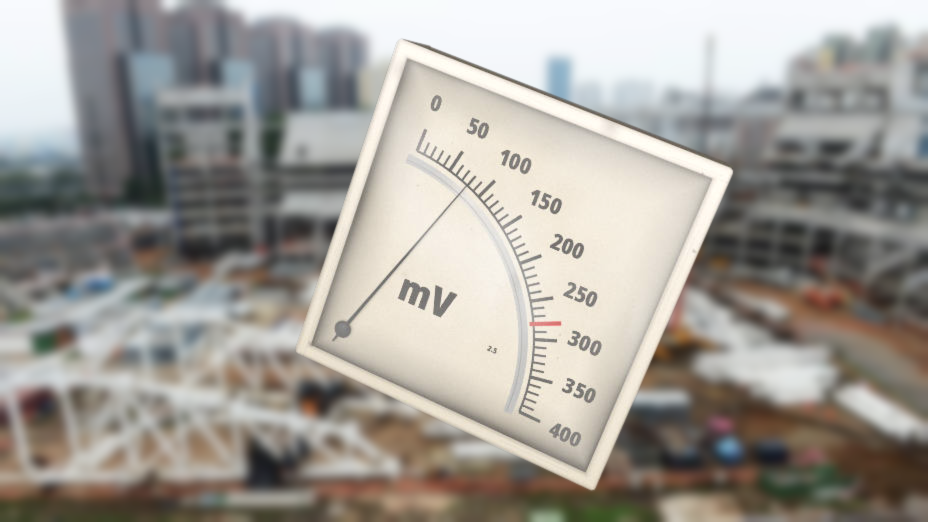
80 mV
